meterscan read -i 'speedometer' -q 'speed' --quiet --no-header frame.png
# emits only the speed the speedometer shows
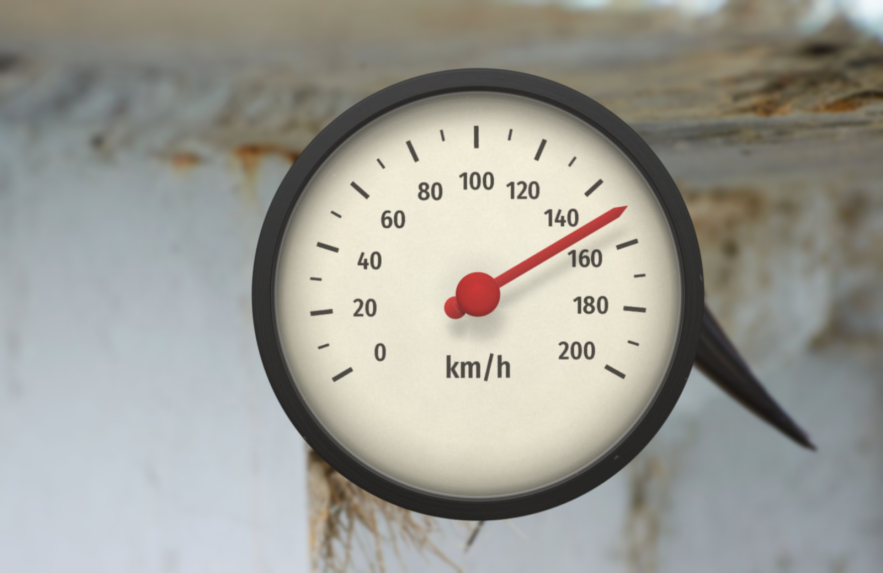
150 km/h
